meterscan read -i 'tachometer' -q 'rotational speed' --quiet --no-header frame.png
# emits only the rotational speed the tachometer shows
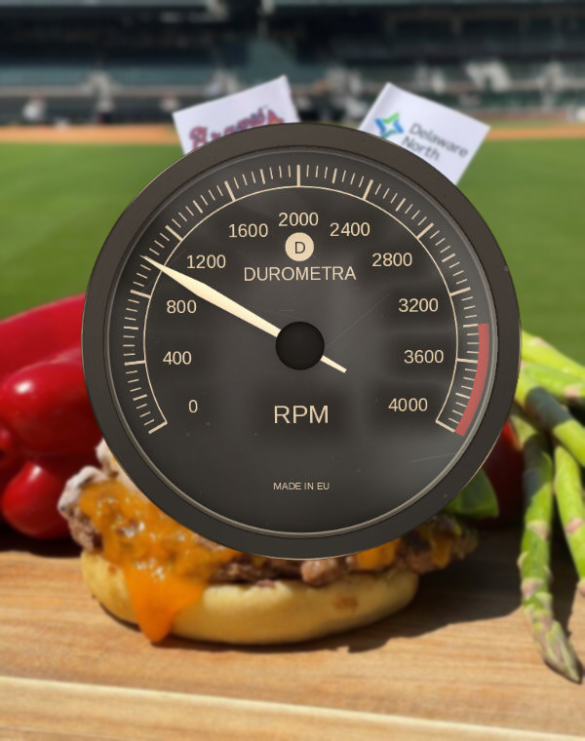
1000 rpm
